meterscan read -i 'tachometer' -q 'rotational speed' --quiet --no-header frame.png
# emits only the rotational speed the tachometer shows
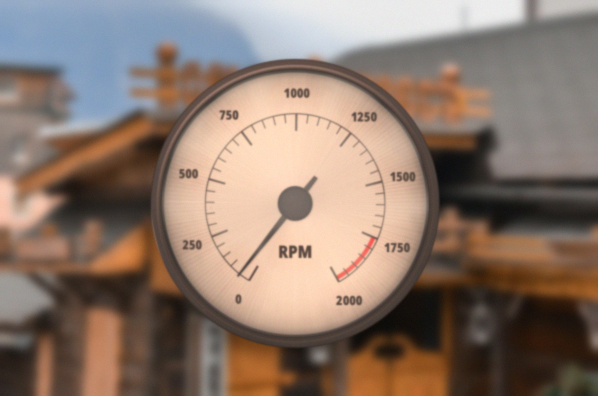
50 rpm
